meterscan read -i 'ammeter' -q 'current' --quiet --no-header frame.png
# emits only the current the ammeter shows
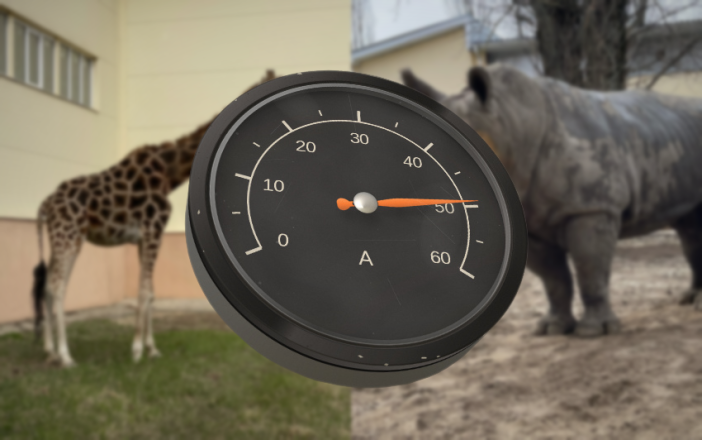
50 A
